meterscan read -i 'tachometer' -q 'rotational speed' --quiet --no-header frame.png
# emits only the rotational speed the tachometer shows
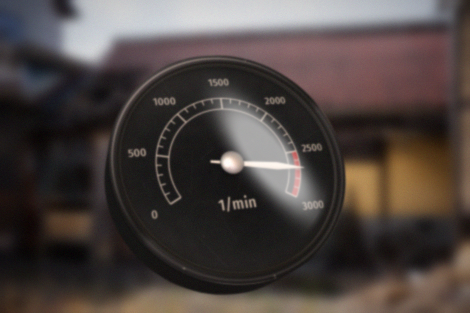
2700 rpm
